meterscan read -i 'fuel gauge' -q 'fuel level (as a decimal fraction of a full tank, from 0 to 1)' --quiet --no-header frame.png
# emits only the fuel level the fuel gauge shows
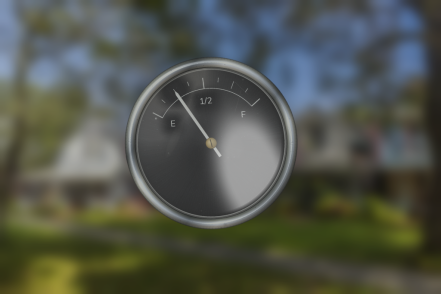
0.25
